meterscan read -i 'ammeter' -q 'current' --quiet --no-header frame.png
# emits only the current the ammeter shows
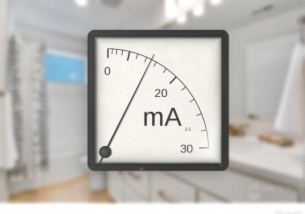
15 mA
